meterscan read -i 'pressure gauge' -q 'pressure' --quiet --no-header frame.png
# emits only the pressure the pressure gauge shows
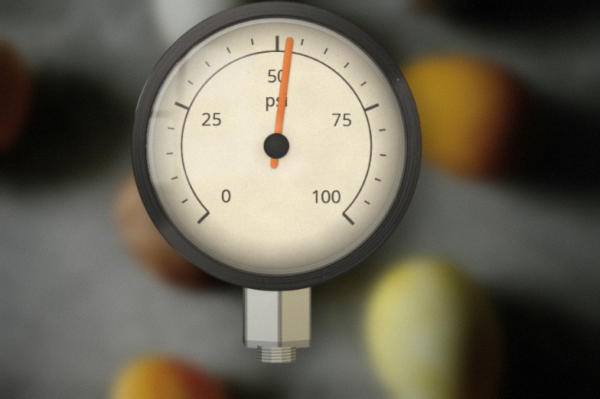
52.5 psi
